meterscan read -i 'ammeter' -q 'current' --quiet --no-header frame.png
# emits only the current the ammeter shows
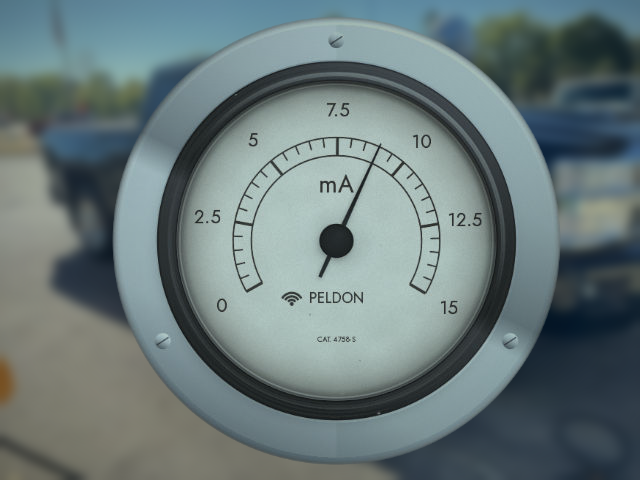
9 mA
